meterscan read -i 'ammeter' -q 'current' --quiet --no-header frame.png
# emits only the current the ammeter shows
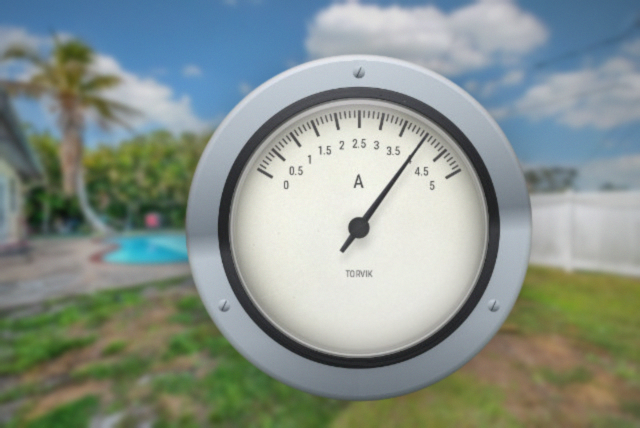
4 A
